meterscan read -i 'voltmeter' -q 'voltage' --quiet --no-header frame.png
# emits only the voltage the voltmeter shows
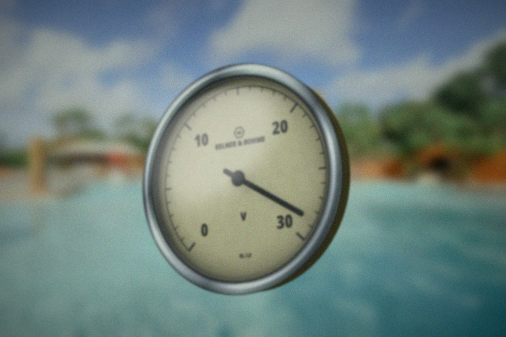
28.5 V
